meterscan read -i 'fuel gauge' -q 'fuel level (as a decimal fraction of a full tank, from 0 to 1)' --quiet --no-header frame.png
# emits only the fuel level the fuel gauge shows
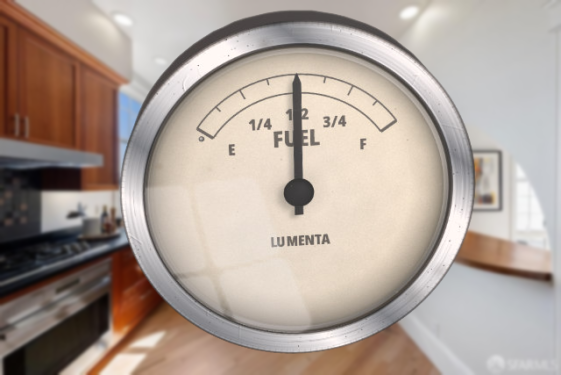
0.5
